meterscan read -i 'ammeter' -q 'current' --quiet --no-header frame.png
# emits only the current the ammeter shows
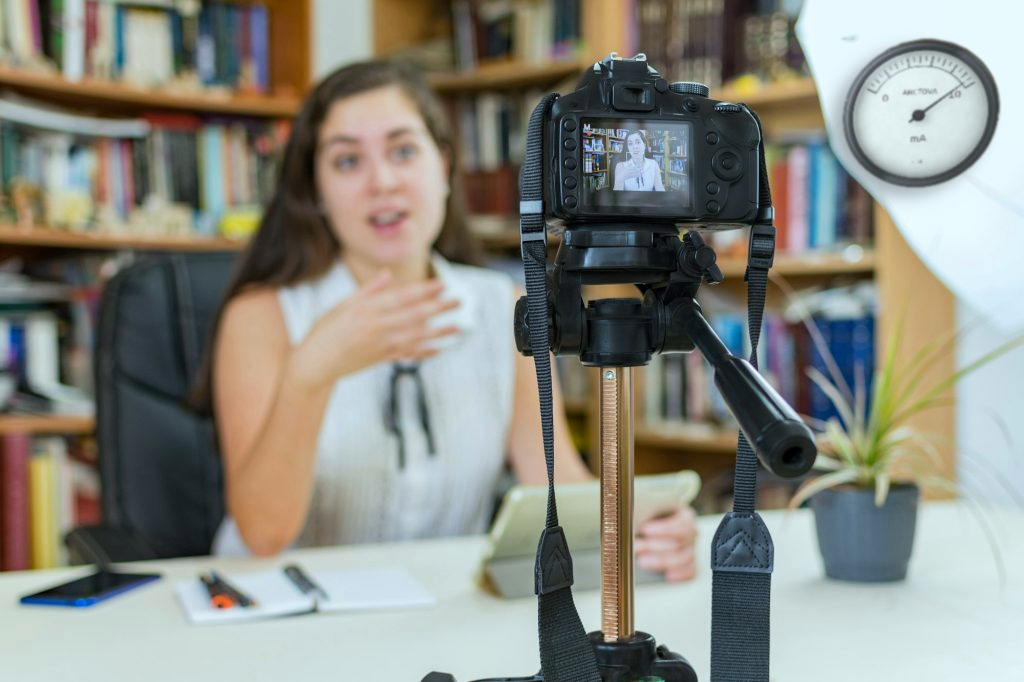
9.5 mA
